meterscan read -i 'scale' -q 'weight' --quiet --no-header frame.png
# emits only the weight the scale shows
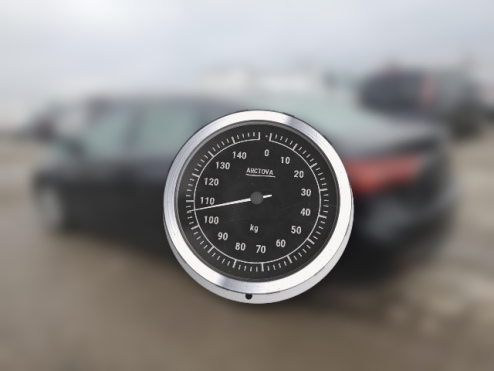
106 kg
